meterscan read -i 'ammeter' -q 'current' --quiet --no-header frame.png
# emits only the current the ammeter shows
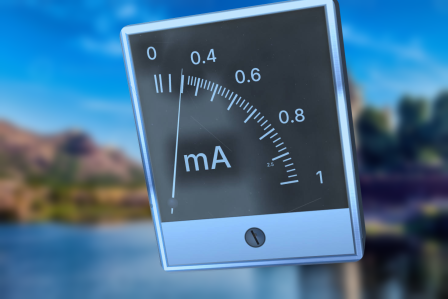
0.3 mA
